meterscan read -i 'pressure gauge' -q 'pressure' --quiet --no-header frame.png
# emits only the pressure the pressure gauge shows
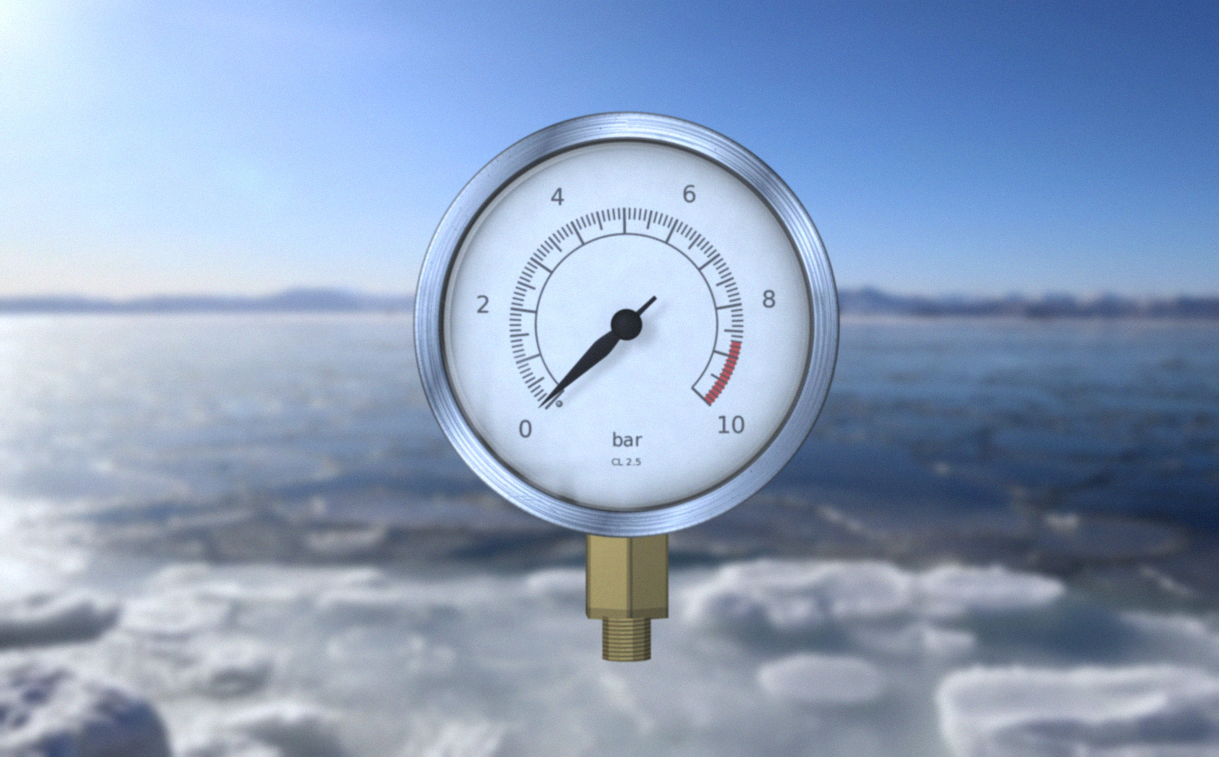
0.1 bar
